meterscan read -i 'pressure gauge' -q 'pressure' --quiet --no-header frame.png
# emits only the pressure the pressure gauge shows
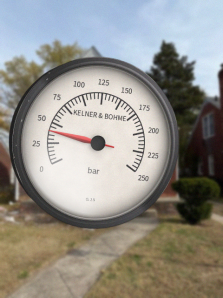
40 bar
